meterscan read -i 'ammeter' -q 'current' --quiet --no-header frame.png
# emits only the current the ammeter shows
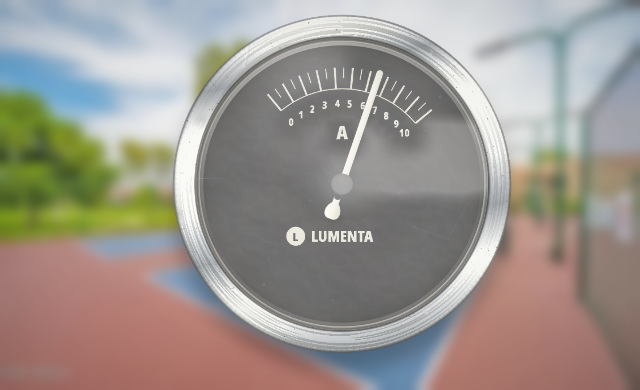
6.5 A
